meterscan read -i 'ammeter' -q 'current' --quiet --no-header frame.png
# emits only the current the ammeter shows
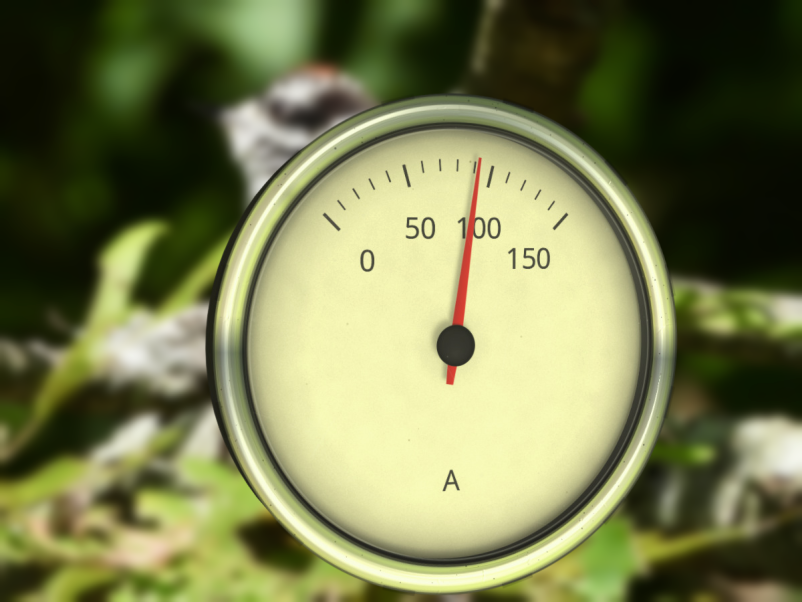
90 A
